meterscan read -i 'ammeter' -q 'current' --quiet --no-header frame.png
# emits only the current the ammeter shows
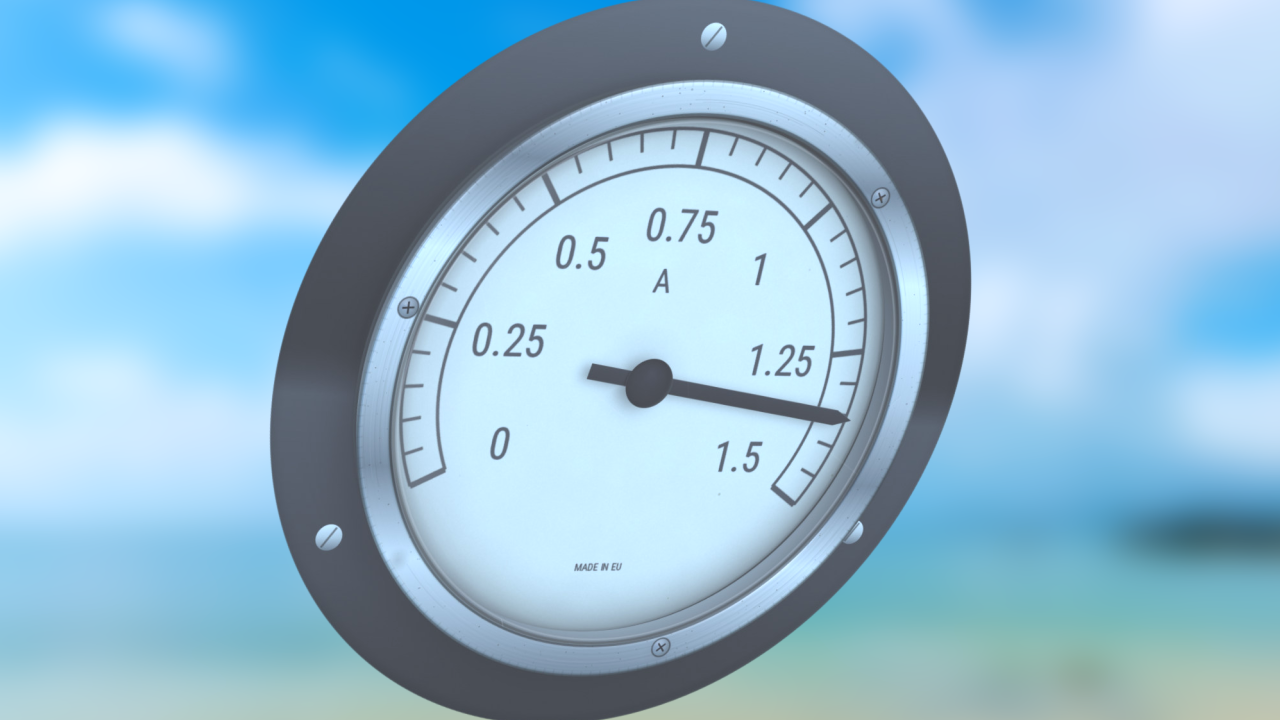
1.35 A
